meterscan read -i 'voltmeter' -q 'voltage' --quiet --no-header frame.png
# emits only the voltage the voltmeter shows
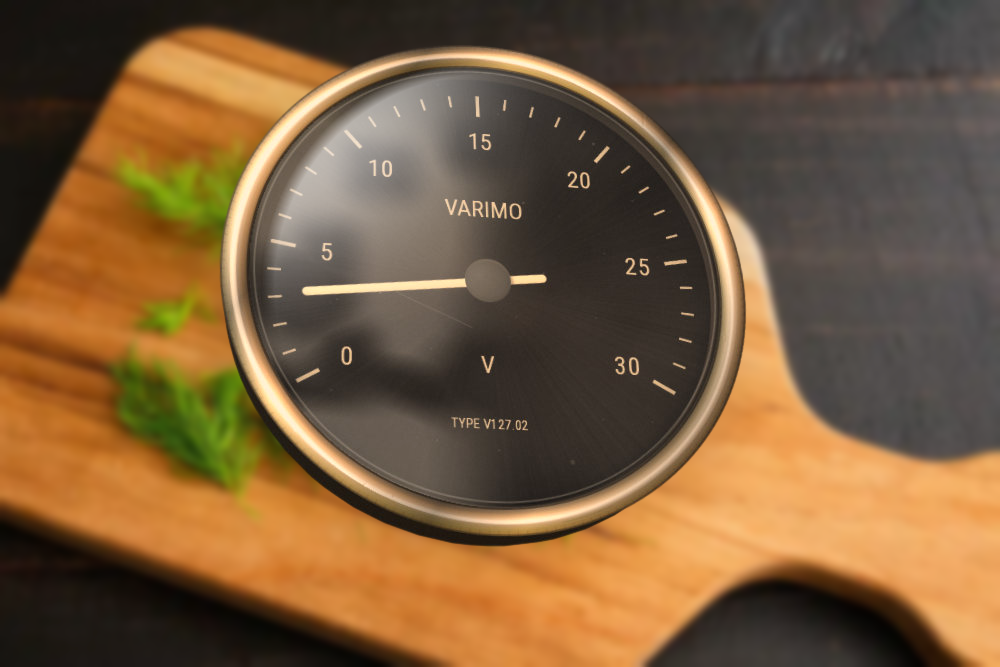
3 V
